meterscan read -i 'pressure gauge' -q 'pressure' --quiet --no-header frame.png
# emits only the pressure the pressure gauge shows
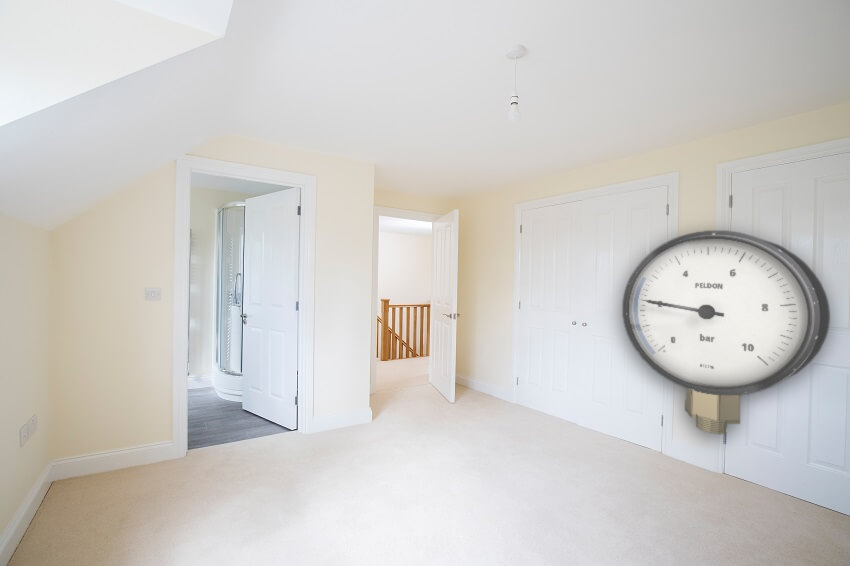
2 bar
